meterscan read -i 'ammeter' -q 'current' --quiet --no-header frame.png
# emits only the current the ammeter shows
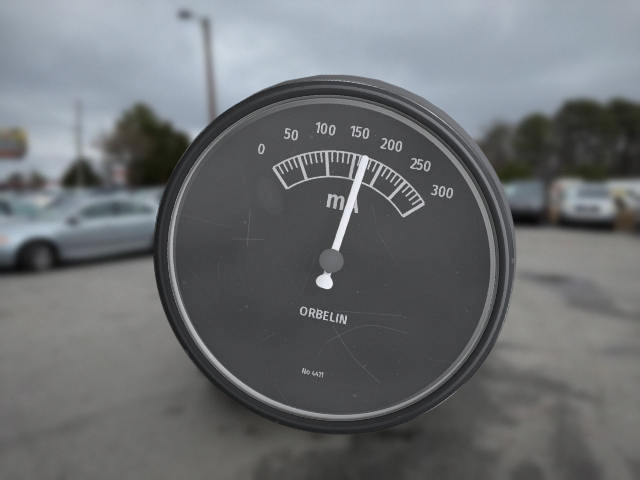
170 mA
